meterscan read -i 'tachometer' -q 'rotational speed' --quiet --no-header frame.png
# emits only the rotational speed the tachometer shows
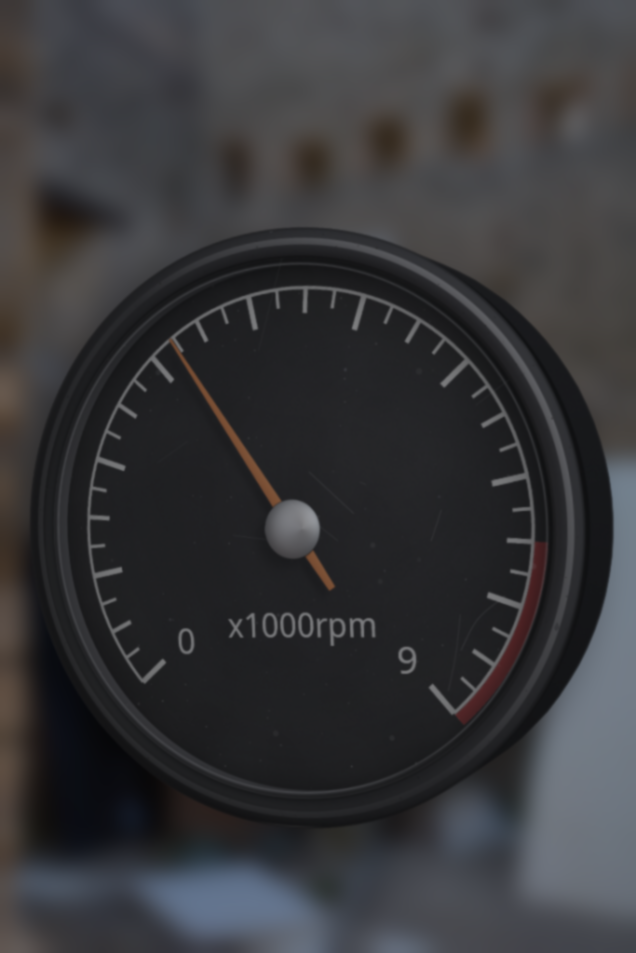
3250 rpm
